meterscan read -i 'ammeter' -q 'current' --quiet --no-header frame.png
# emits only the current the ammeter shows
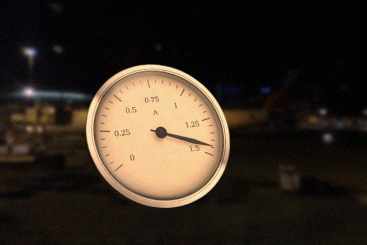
1.45 A
